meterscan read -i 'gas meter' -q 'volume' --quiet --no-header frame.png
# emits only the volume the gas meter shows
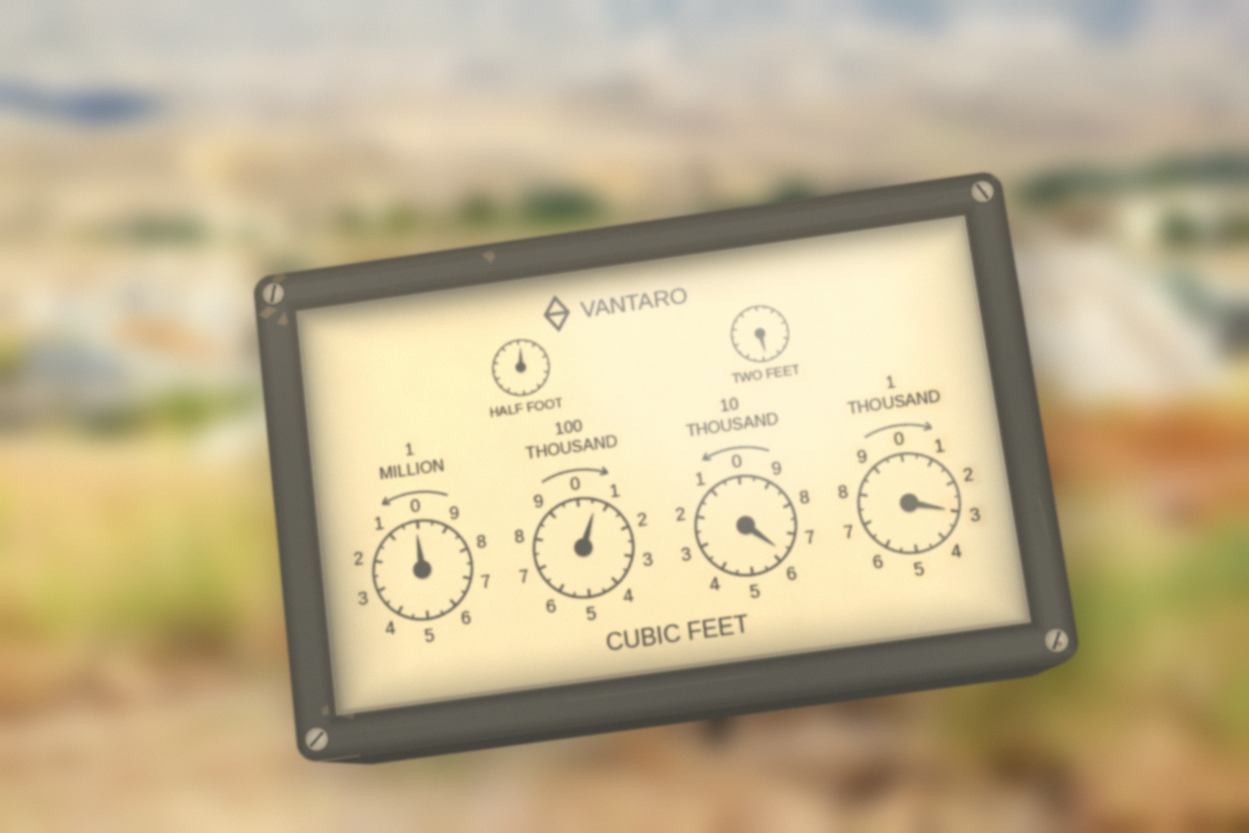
6300 ft³
